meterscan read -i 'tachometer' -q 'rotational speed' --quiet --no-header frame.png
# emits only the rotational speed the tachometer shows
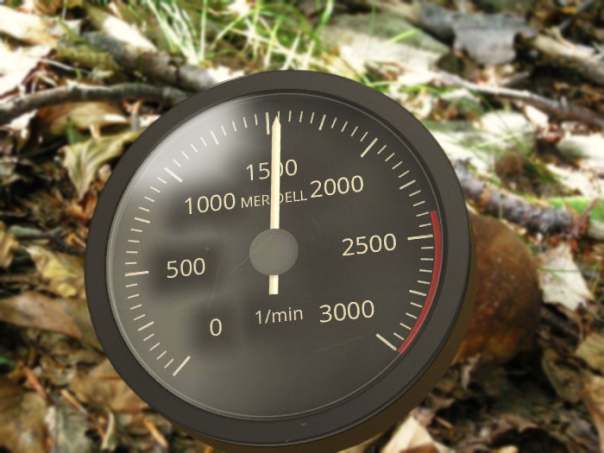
1550 rpm
